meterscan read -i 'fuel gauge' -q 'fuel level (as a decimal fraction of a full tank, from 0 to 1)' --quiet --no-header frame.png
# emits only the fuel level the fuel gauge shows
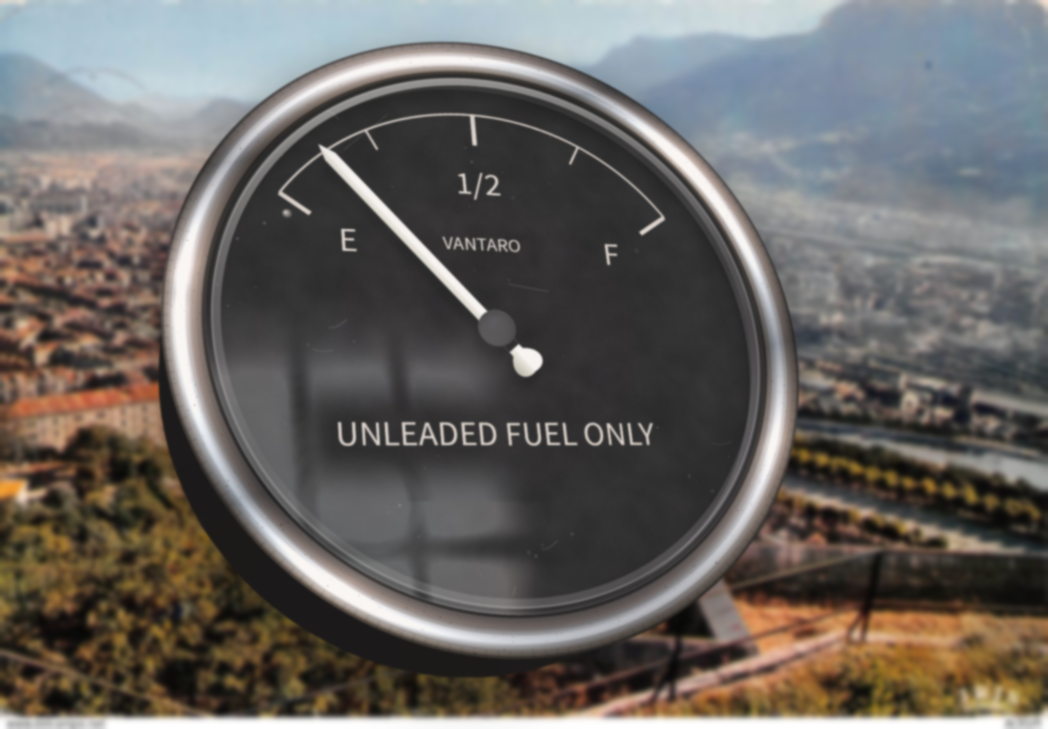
0.125
